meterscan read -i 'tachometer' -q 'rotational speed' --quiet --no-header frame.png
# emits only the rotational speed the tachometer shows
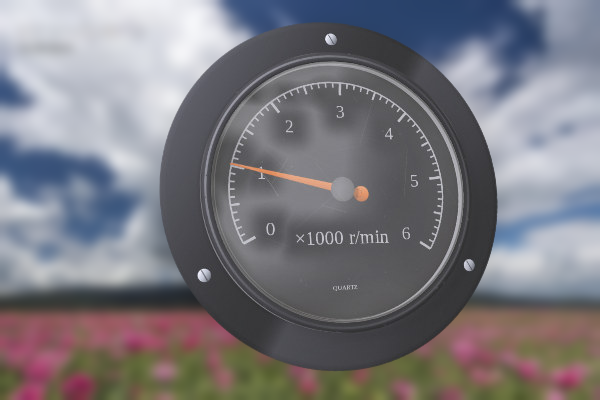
1000 rpm
